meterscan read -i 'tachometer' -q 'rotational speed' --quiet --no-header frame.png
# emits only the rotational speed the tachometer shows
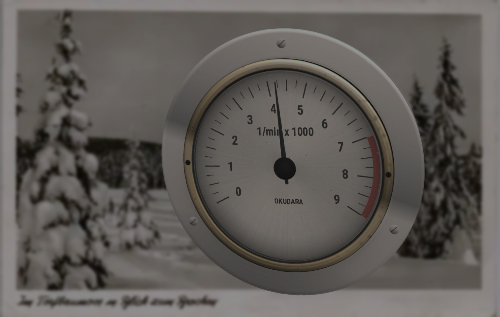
4250 rpm
